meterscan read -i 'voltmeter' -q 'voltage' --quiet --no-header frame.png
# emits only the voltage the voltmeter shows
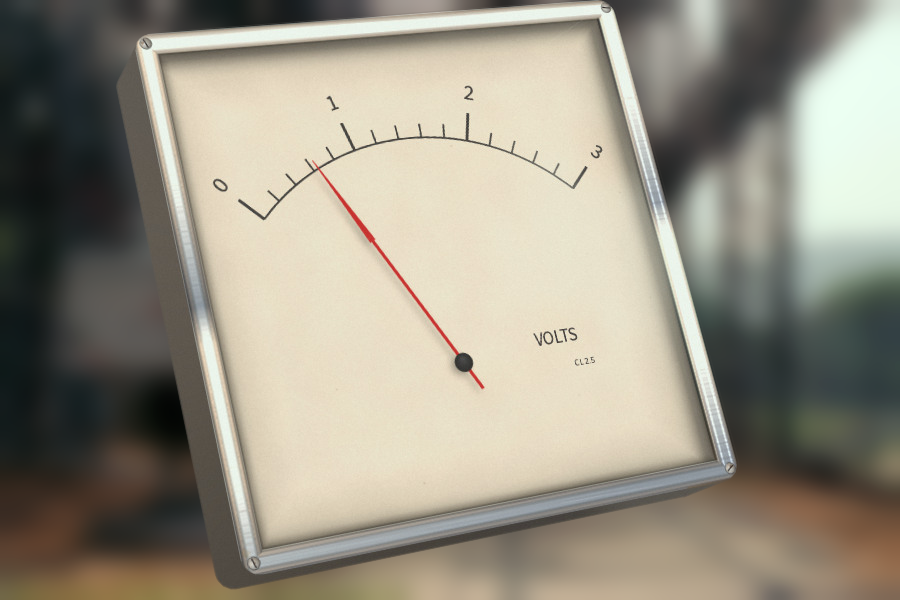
0.6 V
